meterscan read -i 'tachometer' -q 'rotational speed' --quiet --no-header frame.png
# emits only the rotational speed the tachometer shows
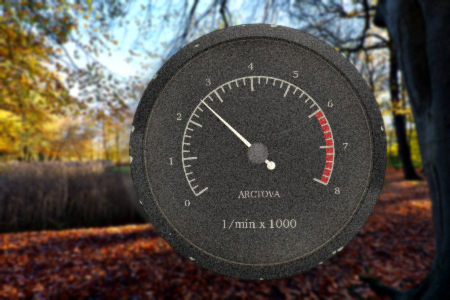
2600 rpm
